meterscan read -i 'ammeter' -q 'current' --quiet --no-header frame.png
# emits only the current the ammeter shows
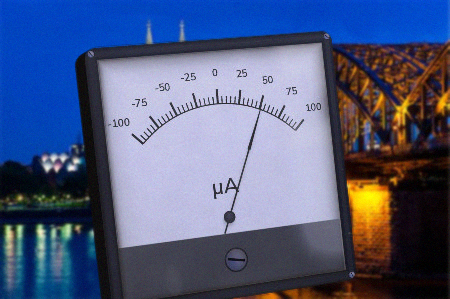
50 µA
